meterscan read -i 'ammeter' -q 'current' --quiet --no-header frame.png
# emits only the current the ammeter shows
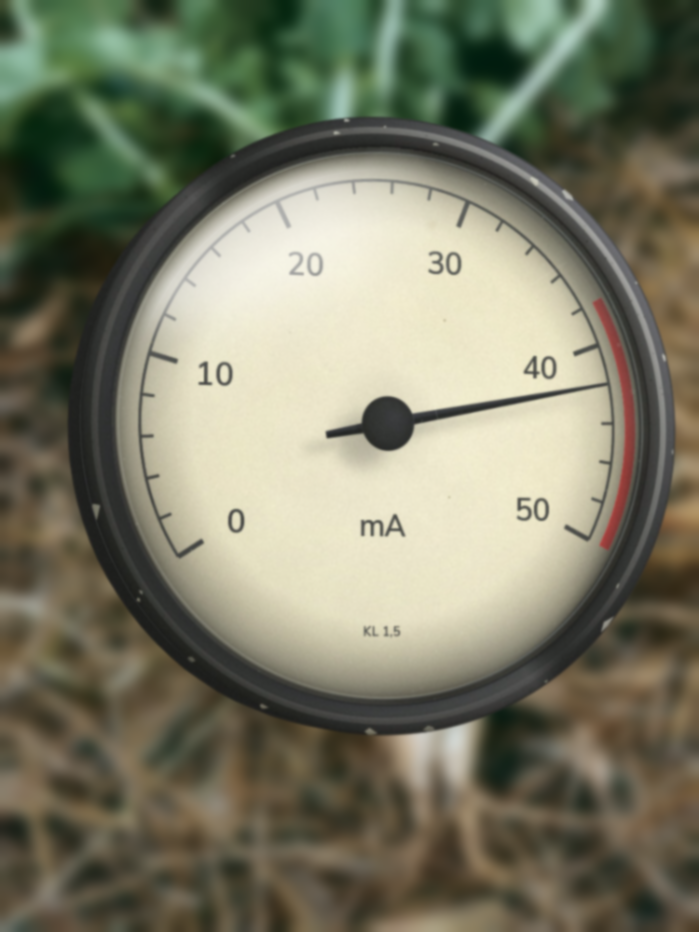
42 mA
